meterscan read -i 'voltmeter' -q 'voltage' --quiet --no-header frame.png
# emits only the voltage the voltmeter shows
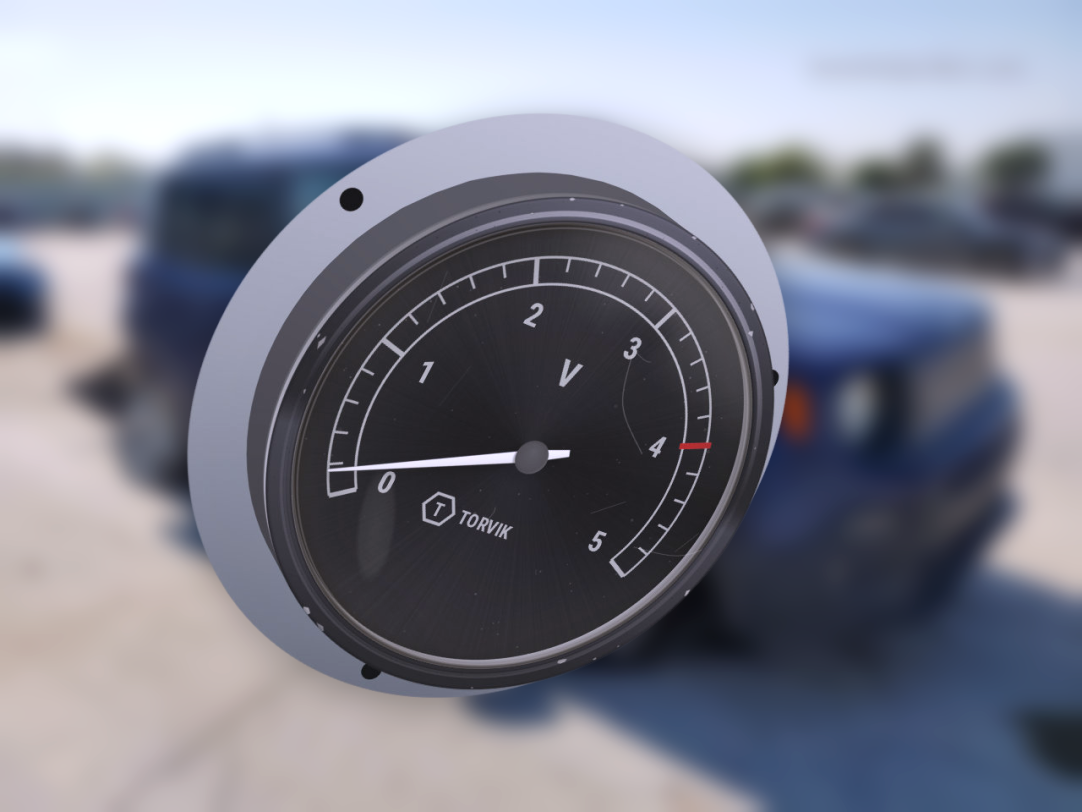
0.2 V
